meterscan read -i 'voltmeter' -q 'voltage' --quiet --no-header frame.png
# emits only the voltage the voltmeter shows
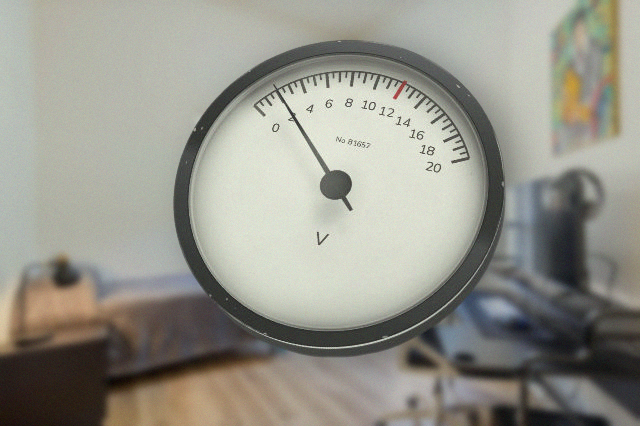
2 V
